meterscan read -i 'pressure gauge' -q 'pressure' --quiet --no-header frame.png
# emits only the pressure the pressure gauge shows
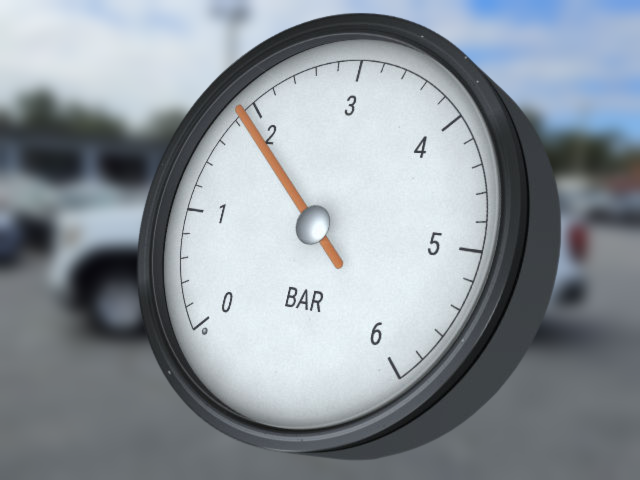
1.9 bar
